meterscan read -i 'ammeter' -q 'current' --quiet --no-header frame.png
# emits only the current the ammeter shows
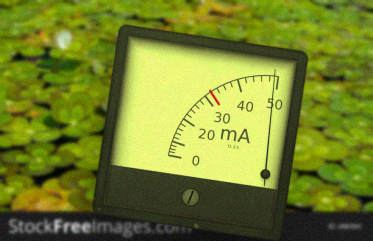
49 mA
